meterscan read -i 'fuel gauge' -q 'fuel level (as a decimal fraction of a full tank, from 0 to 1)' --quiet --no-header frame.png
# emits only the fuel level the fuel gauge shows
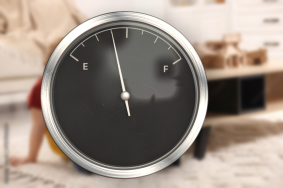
0.375
